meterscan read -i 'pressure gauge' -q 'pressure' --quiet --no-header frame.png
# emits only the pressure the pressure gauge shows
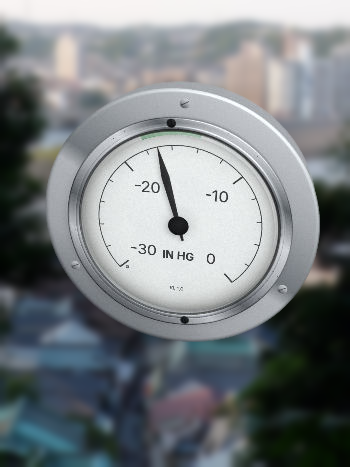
-17 inHg
